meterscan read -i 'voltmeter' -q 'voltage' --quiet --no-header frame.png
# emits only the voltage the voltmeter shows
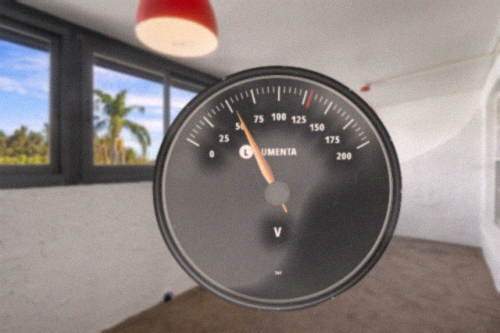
55 V
